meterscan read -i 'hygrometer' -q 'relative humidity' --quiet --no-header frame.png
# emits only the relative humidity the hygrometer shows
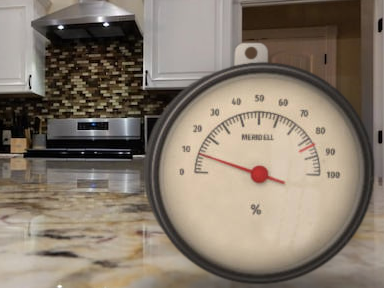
10 %
